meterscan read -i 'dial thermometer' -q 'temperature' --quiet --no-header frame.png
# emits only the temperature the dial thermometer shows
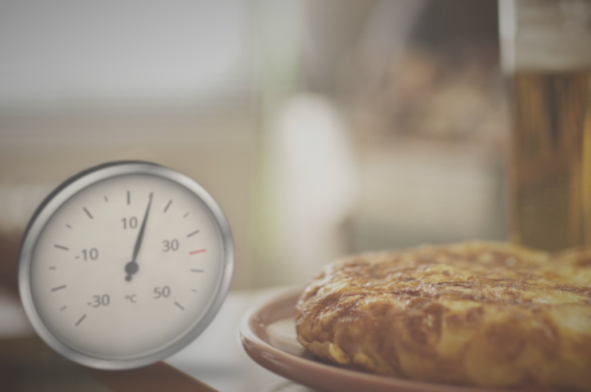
15 °C
